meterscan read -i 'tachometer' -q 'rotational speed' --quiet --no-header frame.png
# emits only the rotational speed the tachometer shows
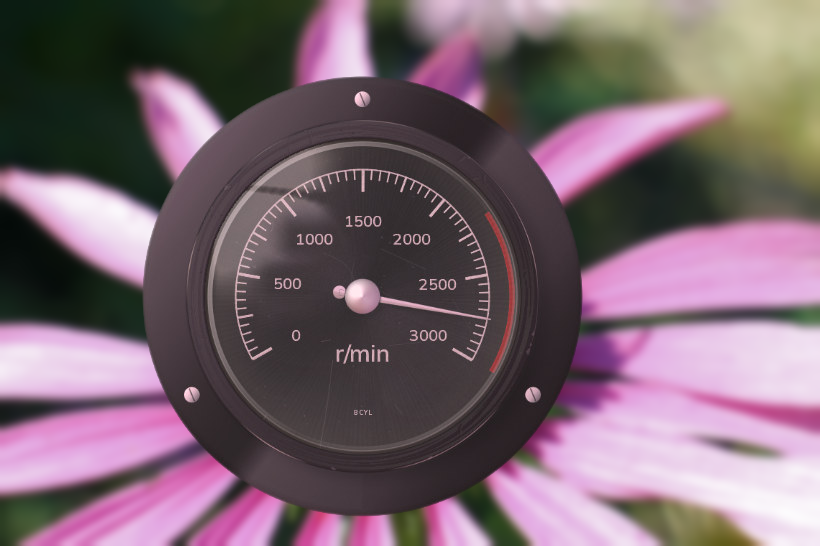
2750 rpm
